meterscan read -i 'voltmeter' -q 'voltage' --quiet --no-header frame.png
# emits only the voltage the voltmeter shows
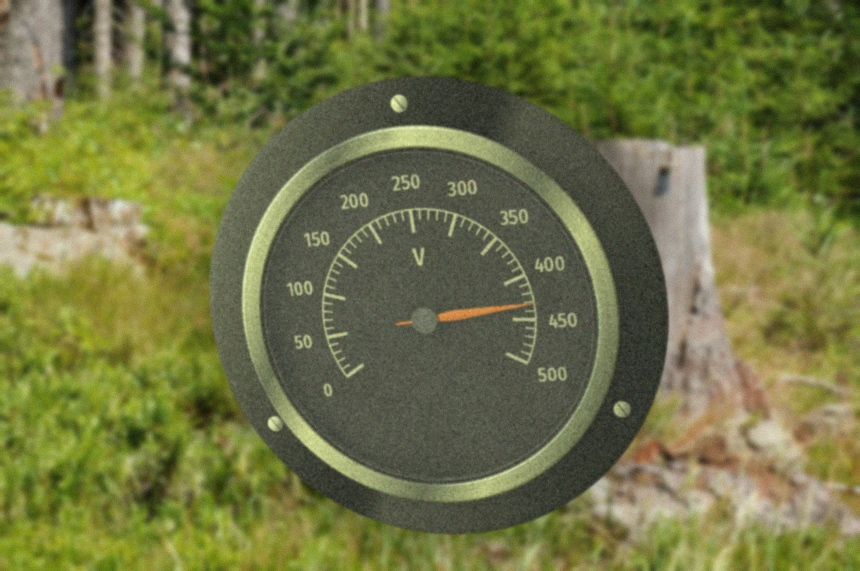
430 V
